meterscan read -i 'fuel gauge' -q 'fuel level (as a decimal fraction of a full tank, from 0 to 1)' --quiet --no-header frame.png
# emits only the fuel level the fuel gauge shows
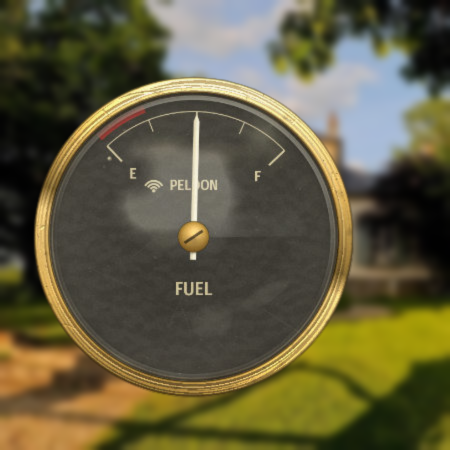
0.5
